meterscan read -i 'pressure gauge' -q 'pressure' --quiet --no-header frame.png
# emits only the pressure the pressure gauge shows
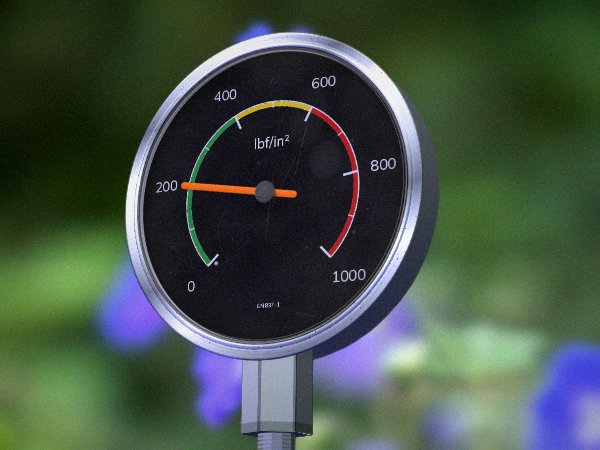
200 psi
